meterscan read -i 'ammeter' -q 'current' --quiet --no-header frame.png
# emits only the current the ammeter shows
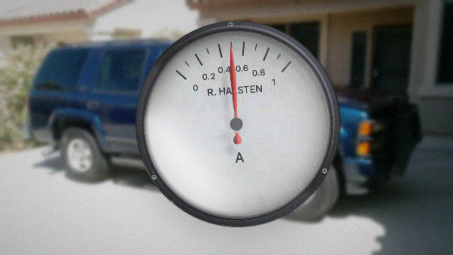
0.5 A
